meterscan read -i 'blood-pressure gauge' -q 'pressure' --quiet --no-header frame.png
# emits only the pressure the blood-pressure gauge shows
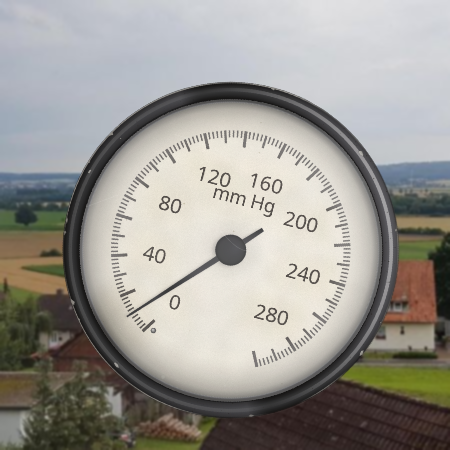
10 mmHg
